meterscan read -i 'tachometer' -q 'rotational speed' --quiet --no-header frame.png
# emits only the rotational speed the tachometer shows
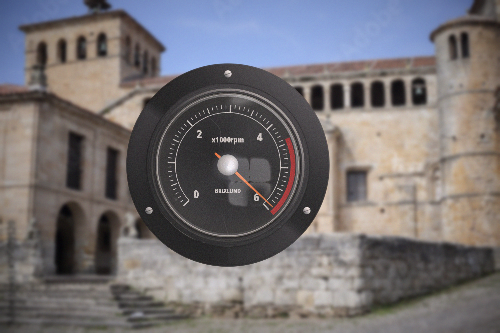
5900 rpm
